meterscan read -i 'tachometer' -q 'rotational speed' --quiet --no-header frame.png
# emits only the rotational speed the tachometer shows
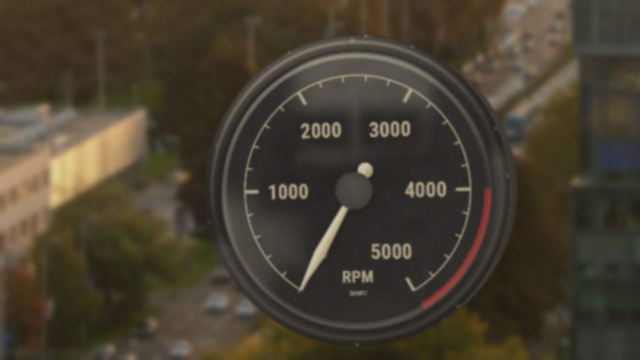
0 rpm
